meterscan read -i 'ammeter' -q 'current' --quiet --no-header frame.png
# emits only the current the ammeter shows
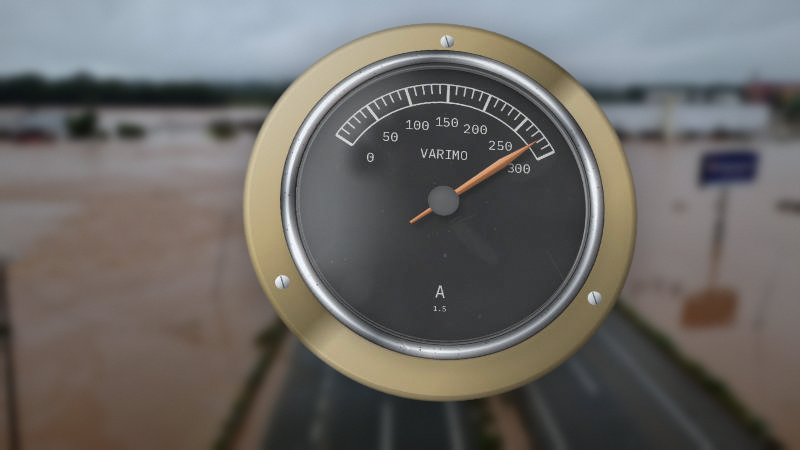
280 A
